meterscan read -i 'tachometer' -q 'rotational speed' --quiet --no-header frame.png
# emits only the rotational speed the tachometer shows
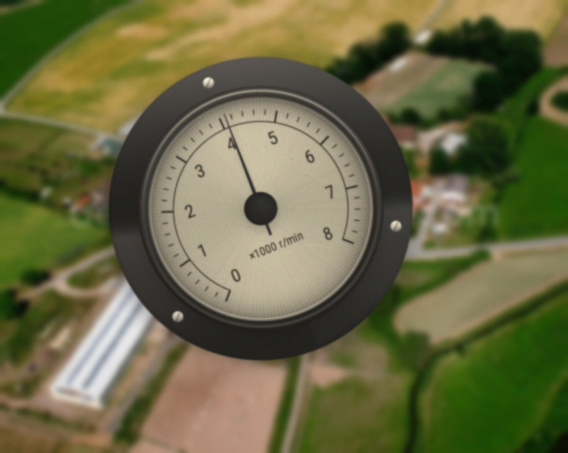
4100 rpm
